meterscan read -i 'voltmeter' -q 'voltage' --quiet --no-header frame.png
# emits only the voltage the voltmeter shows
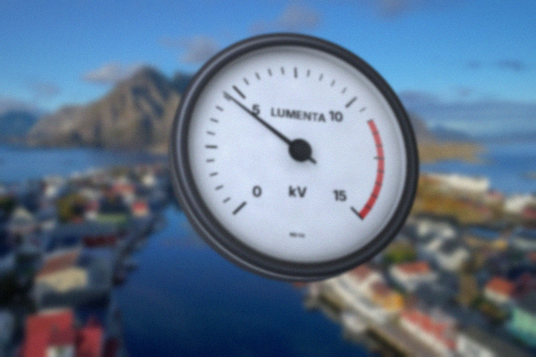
4.5 kV
